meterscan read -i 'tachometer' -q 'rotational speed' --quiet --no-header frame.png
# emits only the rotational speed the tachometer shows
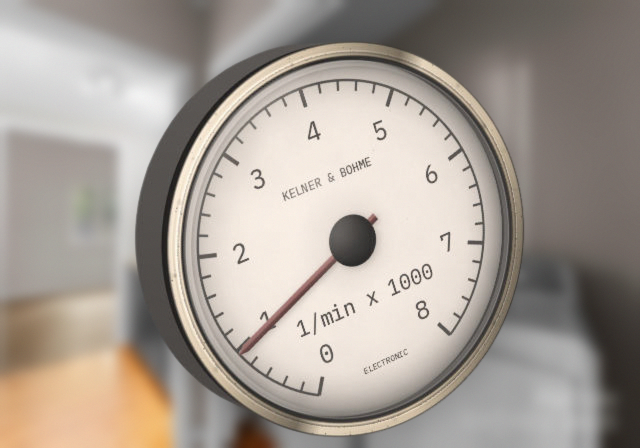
1000 rpm
